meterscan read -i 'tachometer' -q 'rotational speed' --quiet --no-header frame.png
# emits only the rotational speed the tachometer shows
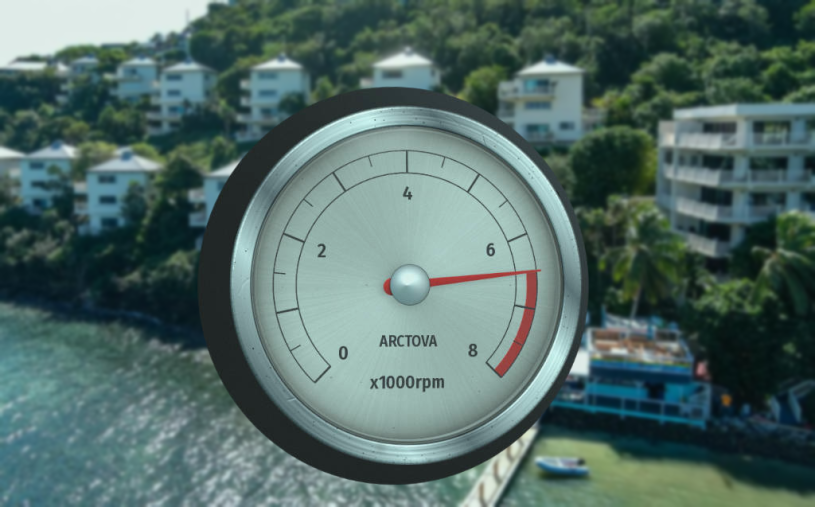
6500 rpm
